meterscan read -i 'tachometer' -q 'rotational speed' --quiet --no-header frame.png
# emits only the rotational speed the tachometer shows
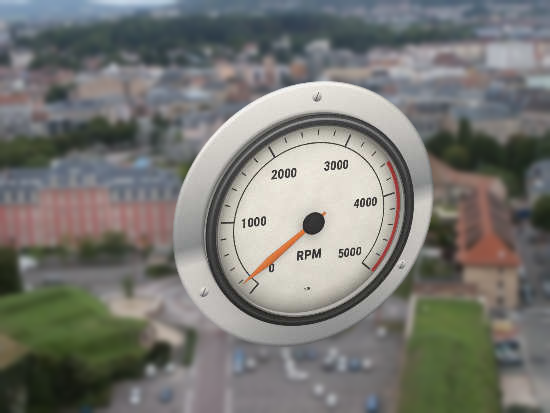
200 rpm
